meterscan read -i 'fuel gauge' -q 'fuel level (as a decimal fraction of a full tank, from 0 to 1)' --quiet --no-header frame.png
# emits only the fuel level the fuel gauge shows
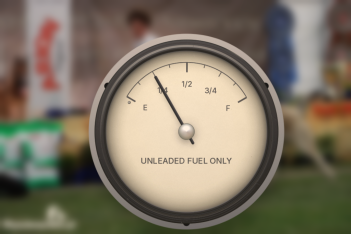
0.25
